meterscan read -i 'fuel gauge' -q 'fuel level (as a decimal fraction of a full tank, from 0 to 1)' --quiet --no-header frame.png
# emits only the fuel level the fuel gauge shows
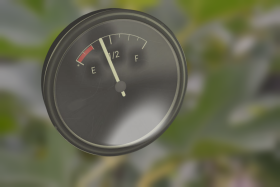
0.375
